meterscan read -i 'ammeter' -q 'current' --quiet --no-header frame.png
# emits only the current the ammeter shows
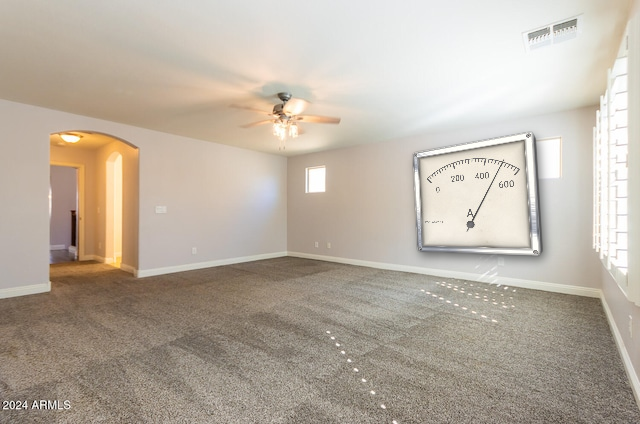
500 A
